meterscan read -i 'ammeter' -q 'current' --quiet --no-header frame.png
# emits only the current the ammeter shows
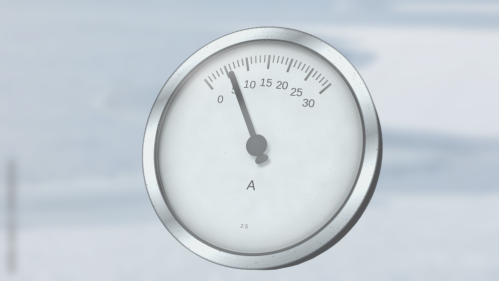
6 A
